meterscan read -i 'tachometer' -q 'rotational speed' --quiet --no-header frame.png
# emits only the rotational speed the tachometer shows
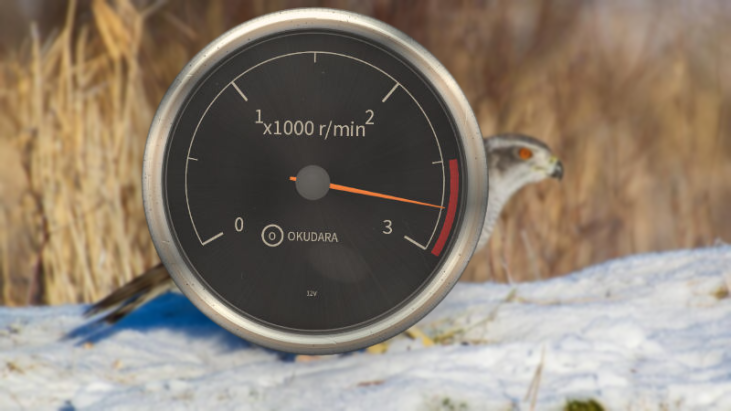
2750 rpm
